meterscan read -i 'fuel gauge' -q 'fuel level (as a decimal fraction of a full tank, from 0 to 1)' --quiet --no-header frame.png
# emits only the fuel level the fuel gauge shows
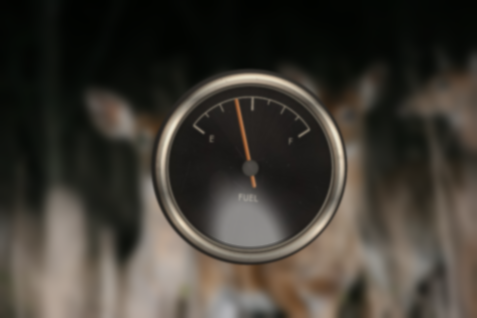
0.375
